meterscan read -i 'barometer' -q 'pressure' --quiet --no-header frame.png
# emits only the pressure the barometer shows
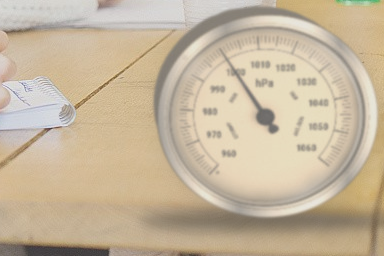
1000 hPa
